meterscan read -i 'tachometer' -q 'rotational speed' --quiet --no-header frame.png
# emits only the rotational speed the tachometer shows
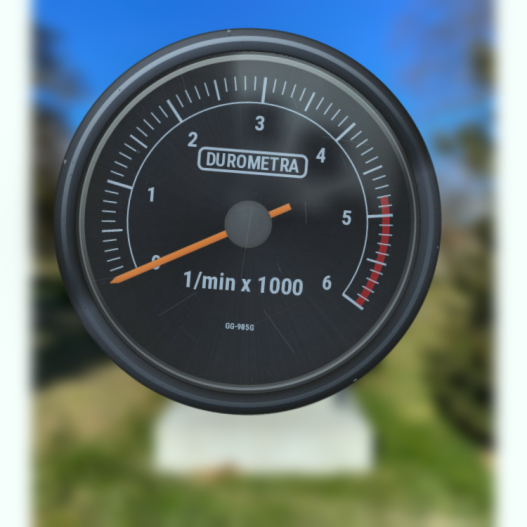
0 rpm
